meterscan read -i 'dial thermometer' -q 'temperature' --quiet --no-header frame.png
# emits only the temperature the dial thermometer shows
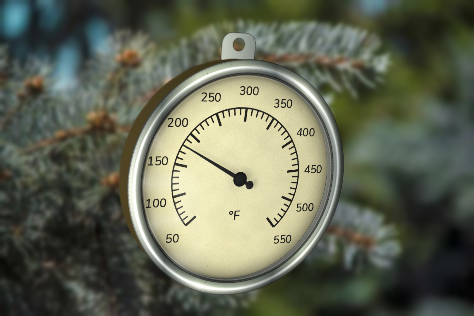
180 °F
